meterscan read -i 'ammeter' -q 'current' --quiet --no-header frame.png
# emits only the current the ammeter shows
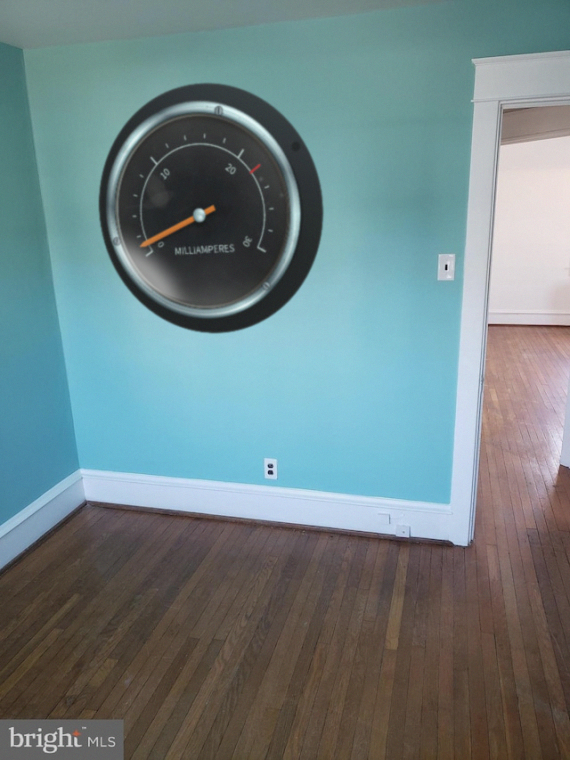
1 mA
